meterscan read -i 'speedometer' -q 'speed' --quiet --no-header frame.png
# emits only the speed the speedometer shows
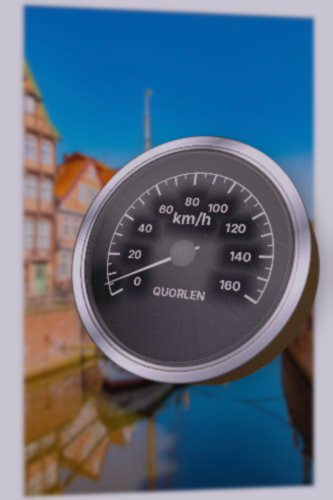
5 km/h
